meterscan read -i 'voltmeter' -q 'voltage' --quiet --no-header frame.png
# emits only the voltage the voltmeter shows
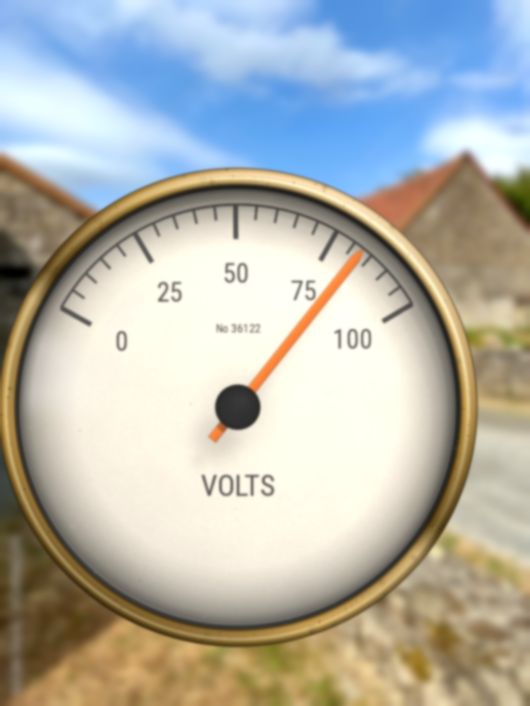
82.5 V
